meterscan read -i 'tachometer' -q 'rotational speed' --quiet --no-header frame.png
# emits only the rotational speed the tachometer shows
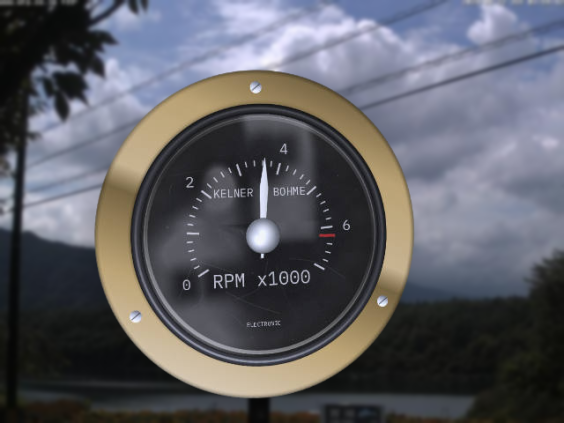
3600 rpm
